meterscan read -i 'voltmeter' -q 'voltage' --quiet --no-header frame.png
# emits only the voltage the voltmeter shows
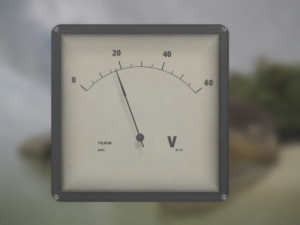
17.5 V
